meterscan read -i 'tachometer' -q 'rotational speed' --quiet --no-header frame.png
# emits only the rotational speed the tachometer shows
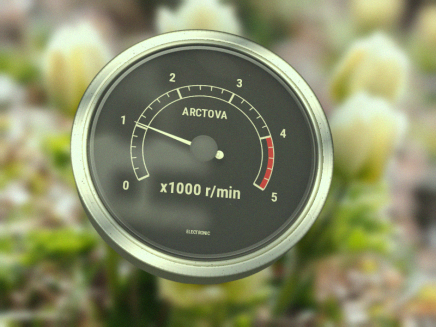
1000 rpm
